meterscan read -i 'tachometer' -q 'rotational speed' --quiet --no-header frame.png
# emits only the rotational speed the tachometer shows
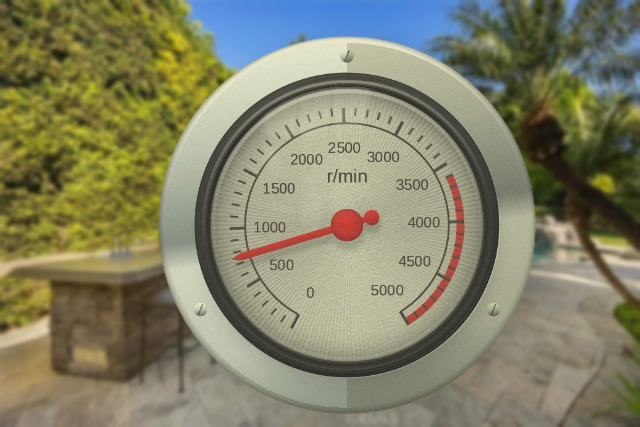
750 rpm
